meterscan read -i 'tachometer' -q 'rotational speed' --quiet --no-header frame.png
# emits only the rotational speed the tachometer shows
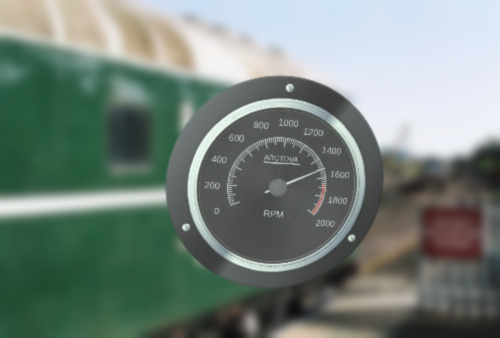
1500 rpm
